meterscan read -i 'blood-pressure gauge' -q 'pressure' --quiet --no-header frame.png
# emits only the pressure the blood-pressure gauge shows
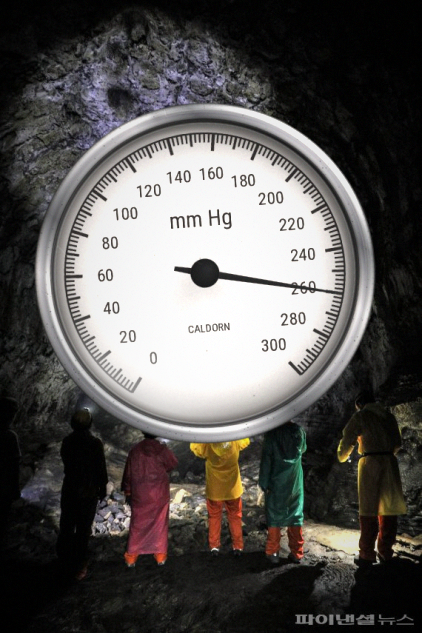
260 mmHg
